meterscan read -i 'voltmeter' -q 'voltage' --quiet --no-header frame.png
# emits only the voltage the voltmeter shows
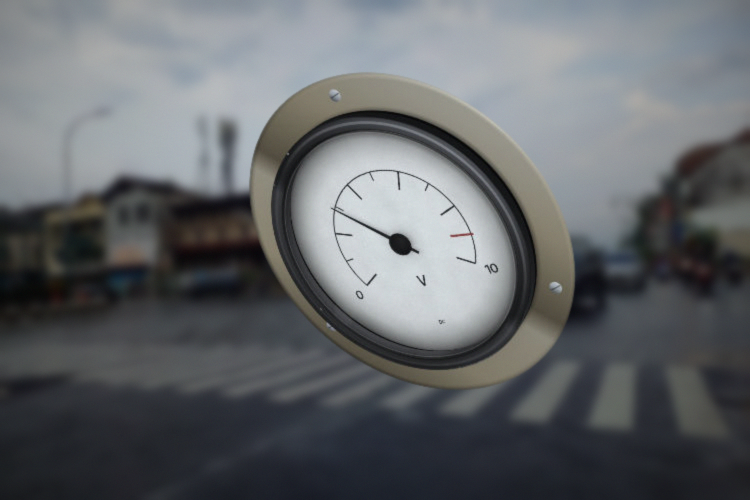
3 V
